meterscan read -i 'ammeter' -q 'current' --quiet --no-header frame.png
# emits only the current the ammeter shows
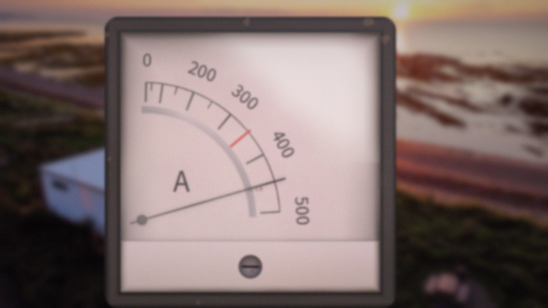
450 A
